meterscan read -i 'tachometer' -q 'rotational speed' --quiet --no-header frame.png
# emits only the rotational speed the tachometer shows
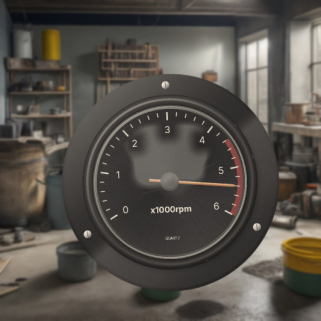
5400 rpm
